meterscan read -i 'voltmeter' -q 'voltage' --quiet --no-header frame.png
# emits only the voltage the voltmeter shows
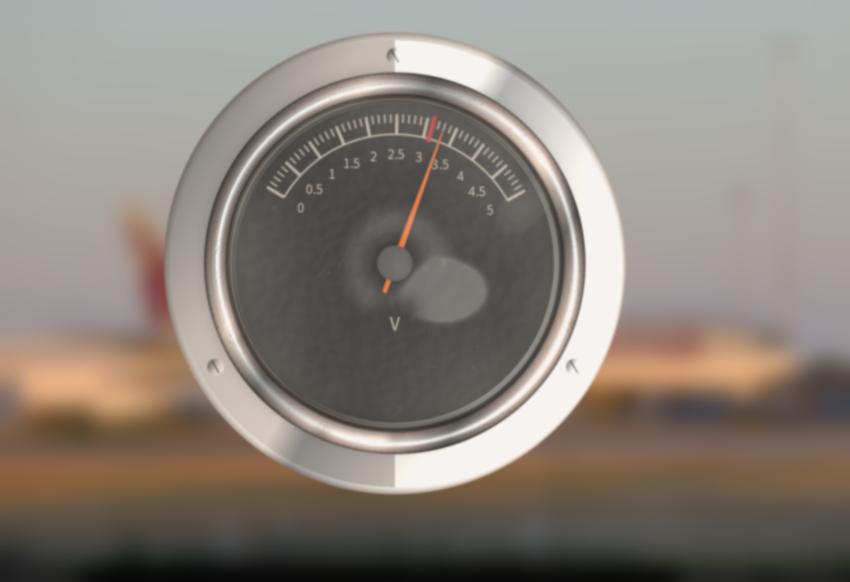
3.3 V
